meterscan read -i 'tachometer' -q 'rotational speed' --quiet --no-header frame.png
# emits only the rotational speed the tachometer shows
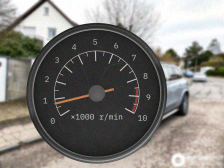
750 rpm
